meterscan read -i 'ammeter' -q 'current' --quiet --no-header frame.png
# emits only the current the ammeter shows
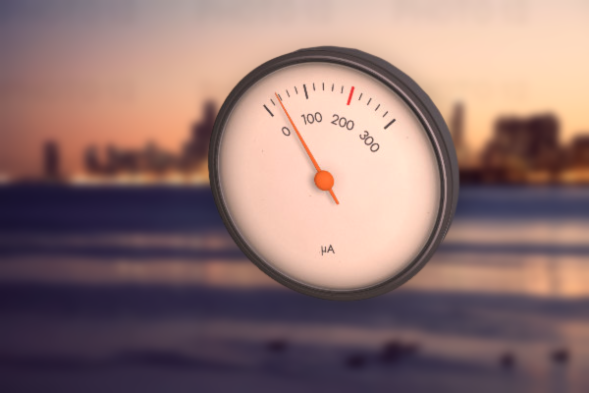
40 µA
